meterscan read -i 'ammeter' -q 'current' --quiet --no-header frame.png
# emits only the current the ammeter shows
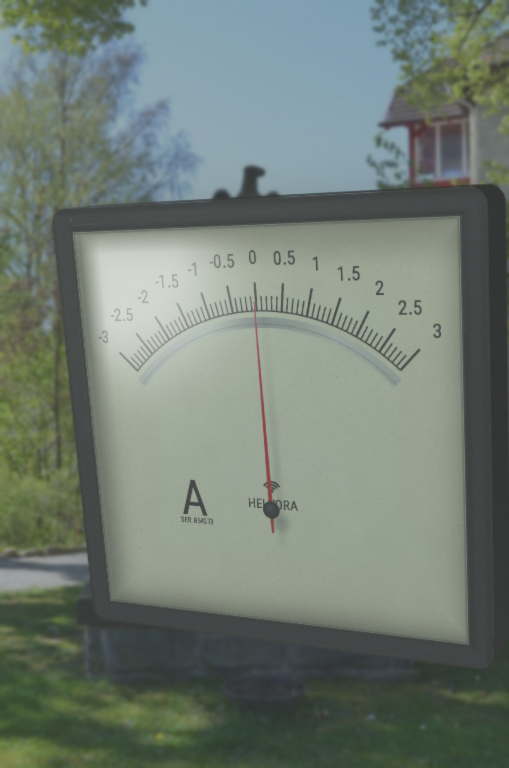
0 A
